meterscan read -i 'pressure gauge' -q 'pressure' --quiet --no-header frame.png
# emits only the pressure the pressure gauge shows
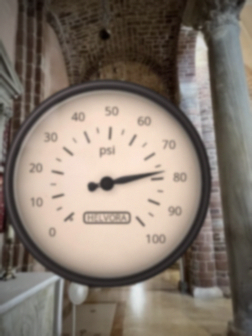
77.5 psi
